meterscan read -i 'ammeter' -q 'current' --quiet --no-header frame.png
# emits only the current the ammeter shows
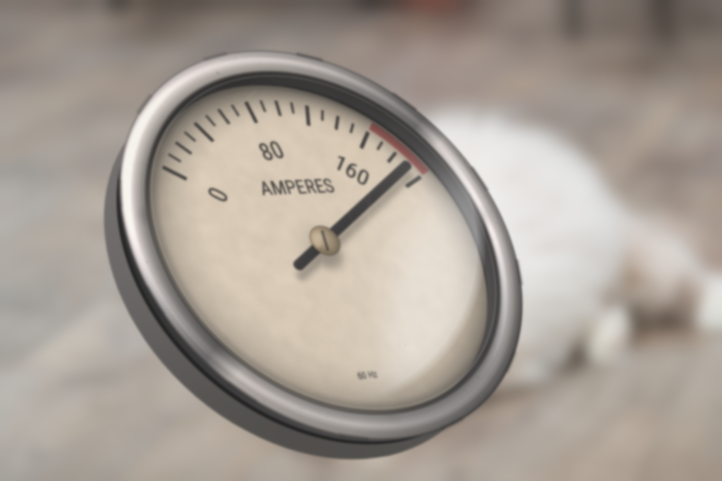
190 A
